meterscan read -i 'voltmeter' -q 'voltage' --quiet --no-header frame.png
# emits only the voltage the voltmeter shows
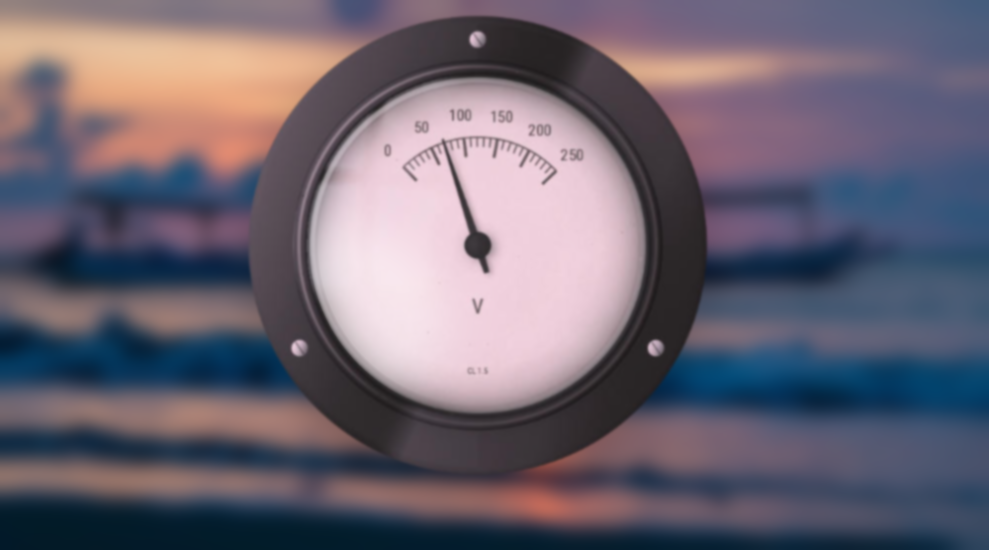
70 V
